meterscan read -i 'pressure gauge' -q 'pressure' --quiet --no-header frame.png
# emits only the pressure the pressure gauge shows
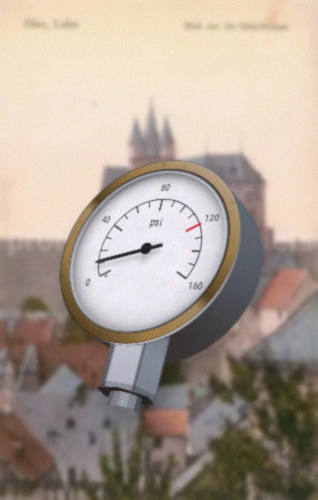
10 psi
